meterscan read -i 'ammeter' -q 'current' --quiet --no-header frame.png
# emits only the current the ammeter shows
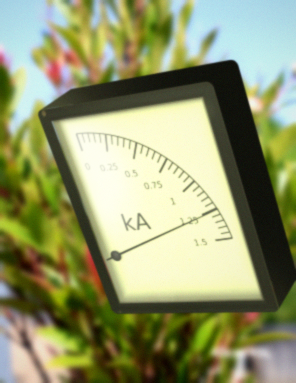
1.25 kA
